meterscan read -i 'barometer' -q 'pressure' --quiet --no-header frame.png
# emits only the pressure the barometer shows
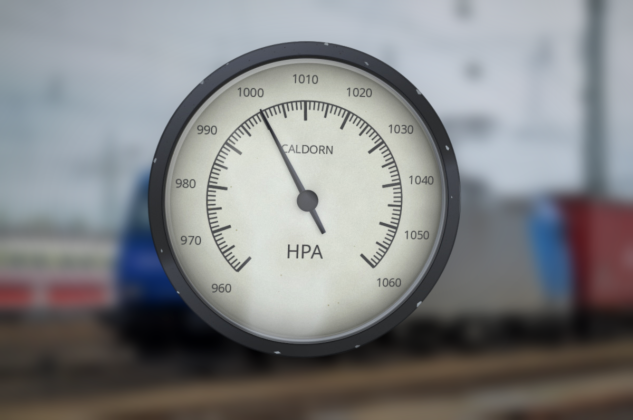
1000 hPa
